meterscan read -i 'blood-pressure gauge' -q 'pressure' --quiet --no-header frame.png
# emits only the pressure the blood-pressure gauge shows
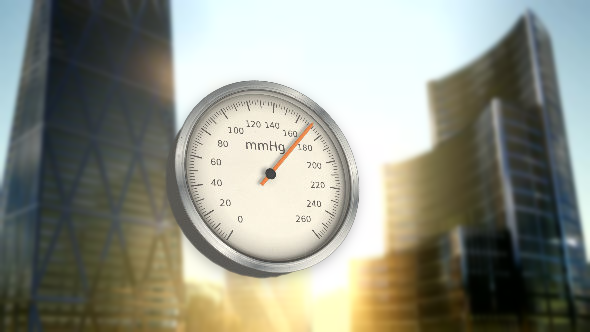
170 mmHg
